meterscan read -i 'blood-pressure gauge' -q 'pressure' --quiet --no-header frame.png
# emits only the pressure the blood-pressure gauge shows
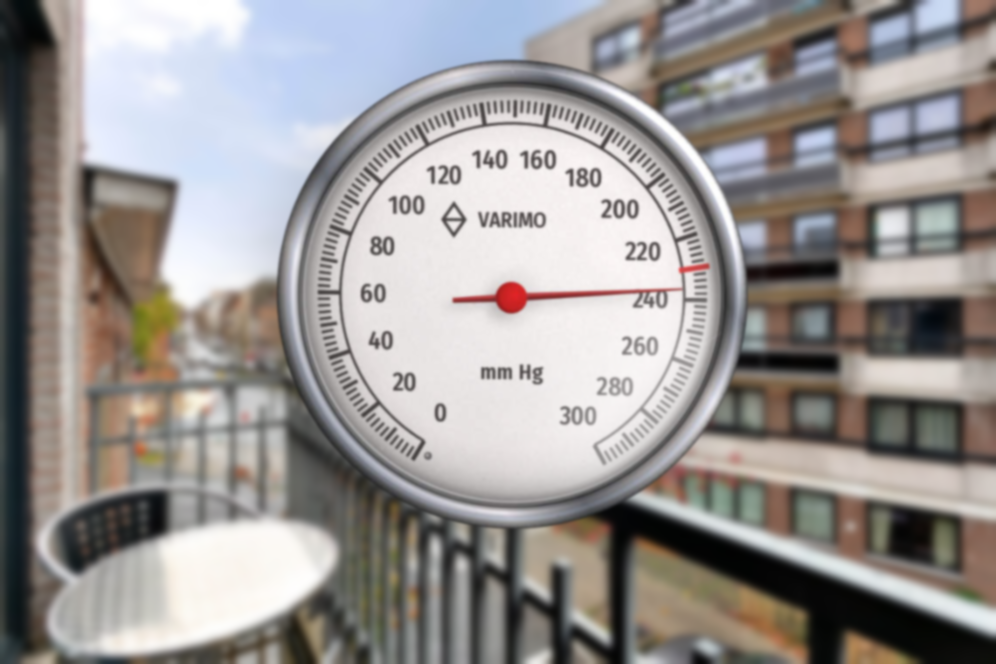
236 mmHg
